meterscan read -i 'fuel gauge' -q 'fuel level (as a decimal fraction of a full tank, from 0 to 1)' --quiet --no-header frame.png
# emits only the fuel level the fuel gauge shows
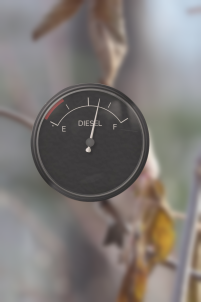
0.625
